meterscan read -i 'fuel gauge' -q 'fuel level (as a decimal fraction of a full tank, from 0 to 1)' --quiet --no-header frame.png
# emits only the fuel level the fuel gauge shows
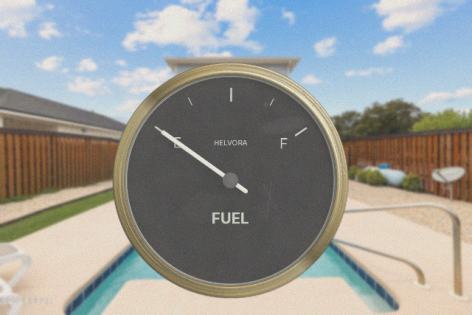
0
